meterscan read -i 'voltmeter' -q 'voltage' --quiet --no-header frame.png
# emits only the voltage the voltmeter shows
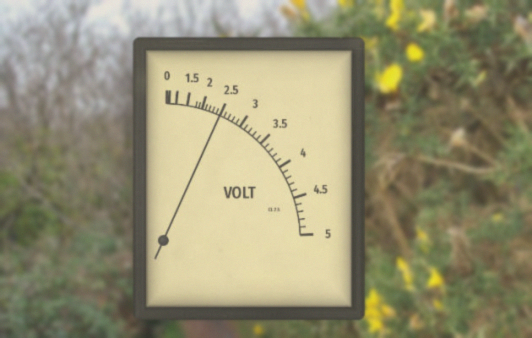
2.5 V
